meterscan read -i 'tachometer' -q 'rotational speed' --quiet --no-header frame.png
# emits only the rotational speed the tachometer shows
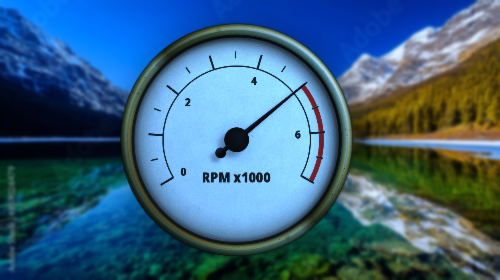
5000 rpm
